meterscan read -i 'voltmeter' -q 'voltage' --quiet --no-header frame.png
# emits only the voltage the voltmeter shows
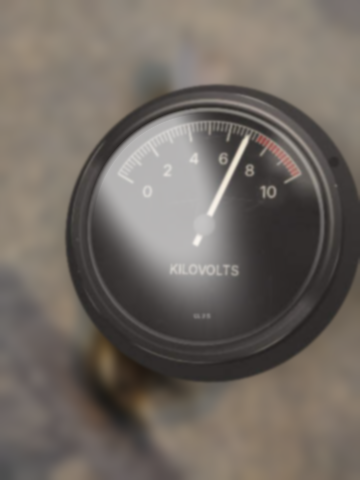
7 kV
